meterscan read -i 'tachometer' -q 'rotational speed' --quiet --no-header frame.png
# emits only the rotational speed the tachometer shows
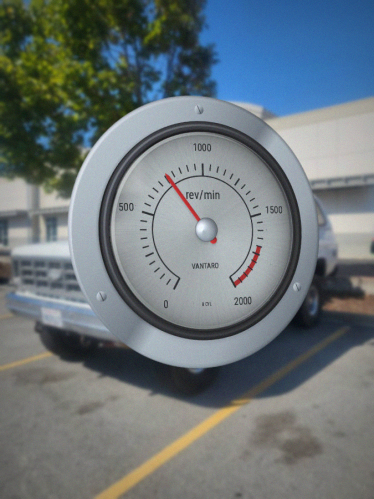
750 rpm
